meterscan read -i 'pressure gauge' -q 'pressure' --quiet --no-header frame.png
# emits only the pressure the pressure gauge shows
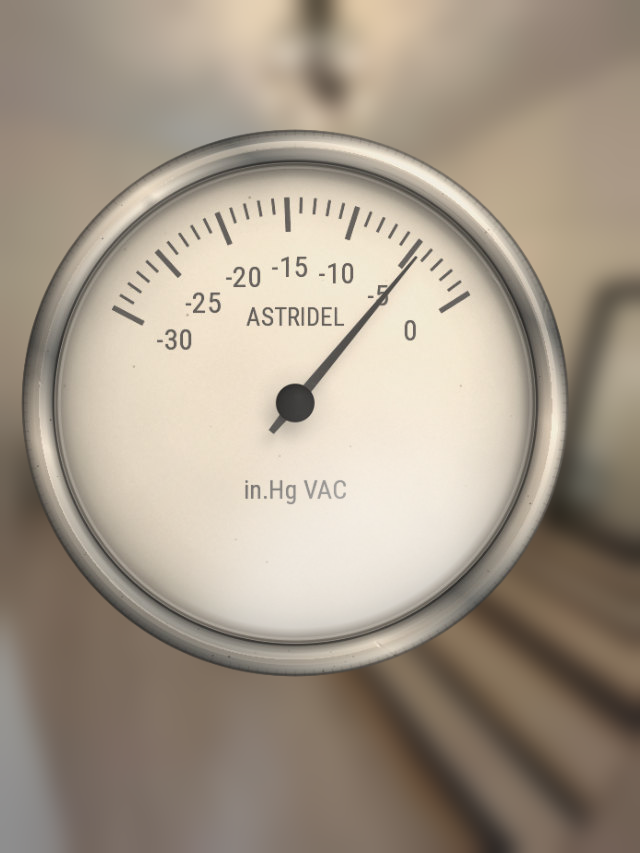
-4.5 inHg
